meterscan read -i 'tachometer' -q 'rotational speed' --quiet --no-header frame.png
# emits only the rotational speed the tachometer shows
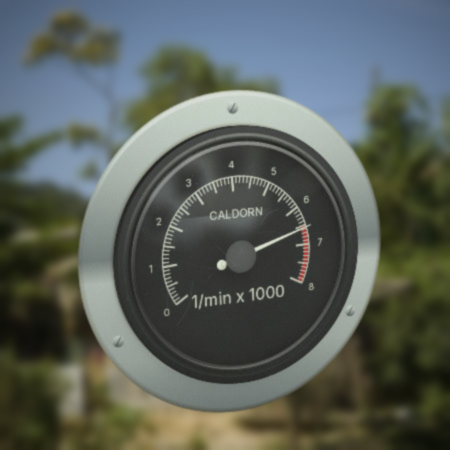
6500 rpm
